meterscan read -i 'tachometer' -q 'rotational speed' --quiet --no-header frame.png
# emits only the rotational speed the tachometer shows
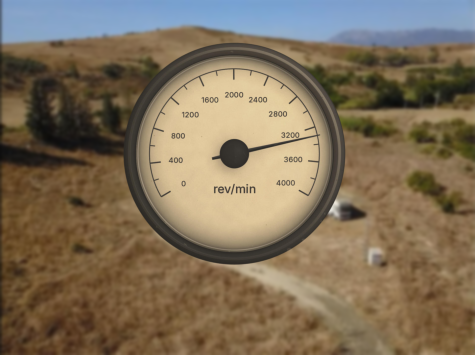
3300 rpm
